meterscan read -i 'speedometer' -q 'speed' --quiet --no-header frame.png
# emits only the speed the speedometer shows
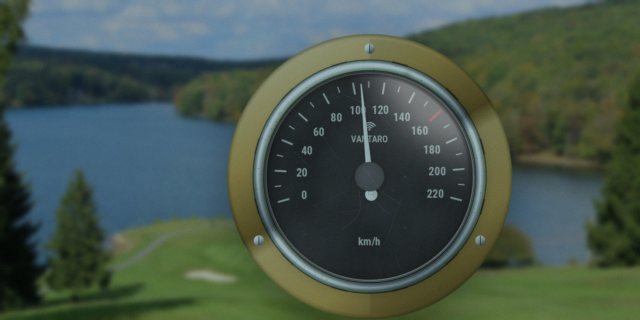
105 km/h
